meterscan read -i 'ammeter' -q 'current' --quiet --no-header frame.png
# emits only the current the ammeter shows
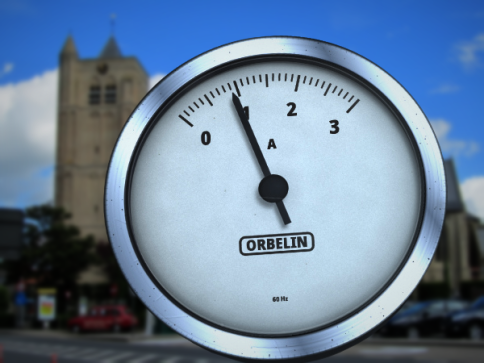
0.9 A
